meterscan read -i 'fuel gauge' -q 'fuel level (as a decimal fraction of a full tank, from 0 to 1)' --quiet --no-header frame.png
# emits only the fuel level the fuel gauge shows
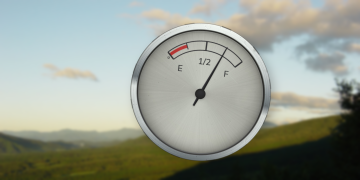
0.75
